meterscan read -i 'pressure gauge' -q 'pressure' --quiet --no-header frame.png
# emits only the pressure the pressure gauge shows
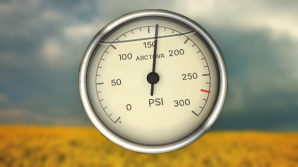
160 psi
